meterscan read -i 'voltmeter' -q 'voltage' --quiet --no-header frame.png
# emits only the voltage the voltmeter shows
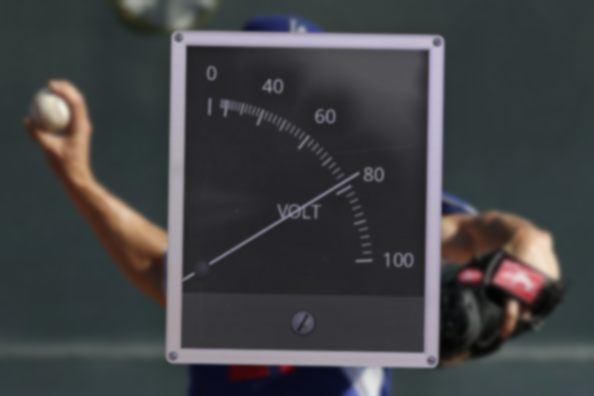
78 V
